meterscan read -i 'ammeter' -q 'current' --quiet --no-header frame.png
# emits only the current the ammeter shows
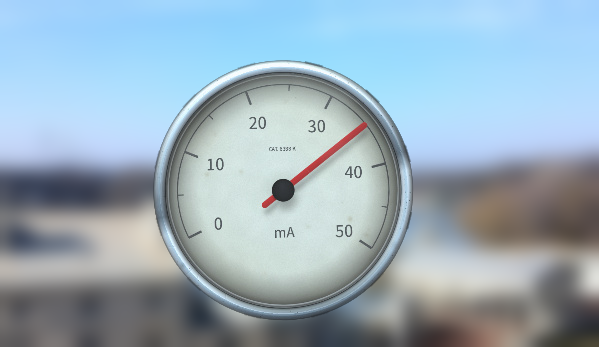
35 mA
